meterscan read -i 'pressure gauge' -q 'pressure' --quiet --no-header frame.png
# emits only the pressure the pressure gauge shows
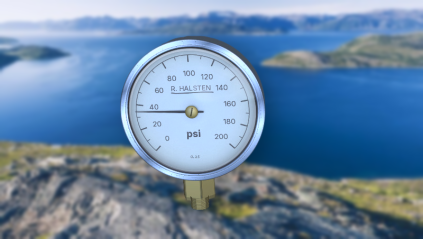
35 psi
